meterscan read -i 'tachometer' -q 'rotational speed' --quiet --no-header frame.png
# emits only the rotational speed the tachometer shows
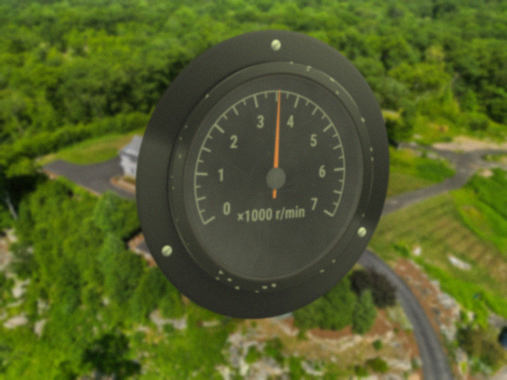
3500 rpm
